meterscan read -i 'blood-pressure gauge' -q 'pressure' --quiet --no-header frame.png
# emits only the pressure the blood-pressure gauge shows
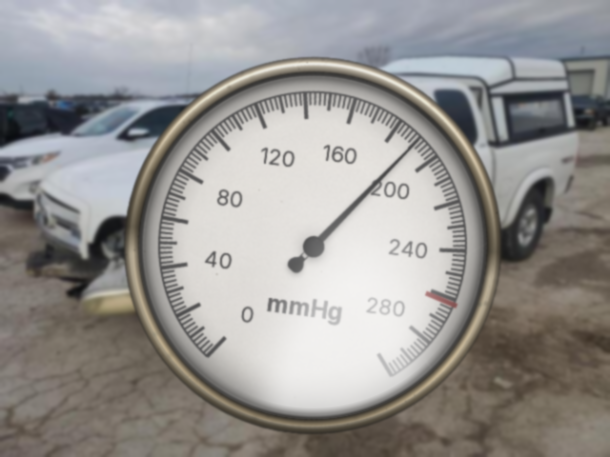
190 mmHg
